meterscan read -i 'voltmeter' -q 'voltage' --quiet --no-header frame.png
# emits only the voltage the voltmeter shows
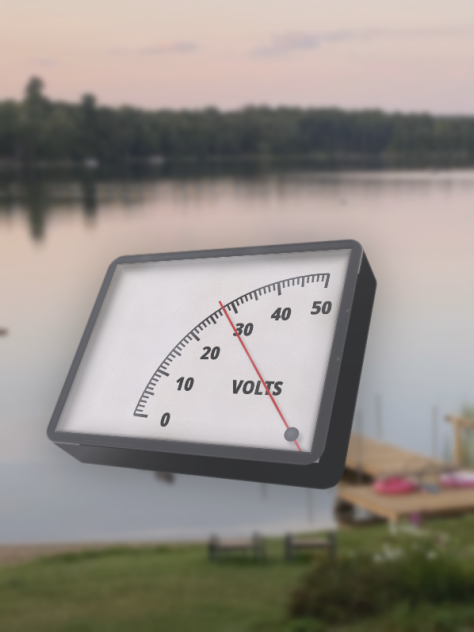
28 V
